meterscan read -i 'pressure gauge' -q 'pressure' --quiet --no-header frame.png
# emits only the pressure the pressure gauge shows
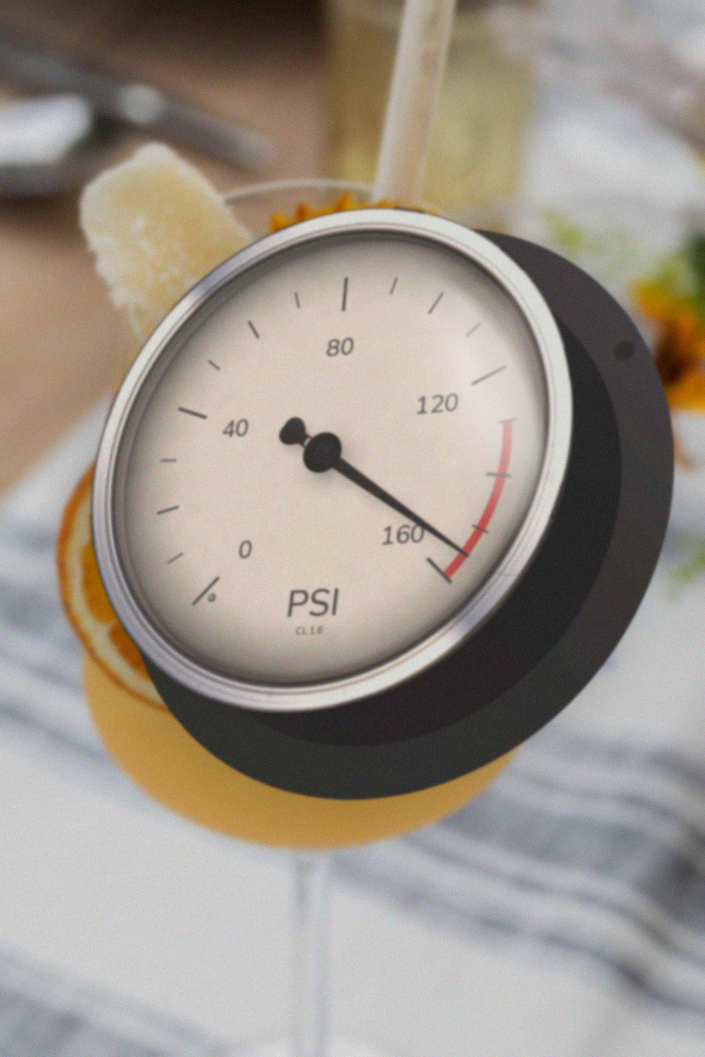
155 psi
